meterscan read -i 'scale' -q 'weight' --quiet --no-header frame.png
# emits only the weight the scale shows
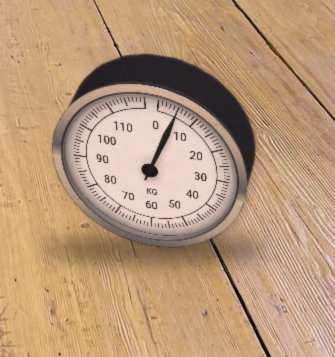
5 kg
